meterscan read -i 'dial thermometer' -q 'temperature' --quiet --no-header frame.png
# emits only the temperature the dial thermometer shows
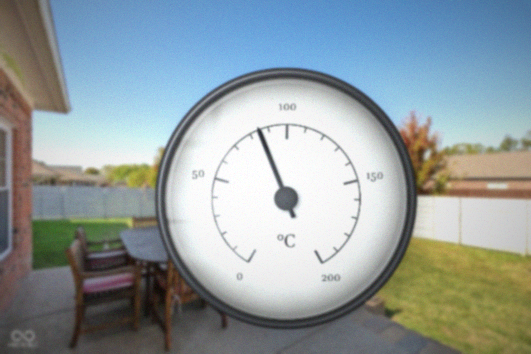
85 °C
